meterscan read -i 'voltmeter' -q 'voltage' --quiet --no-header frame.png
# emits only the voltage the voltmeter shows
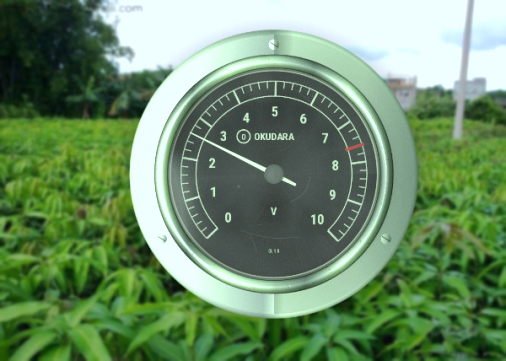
2.6 V
